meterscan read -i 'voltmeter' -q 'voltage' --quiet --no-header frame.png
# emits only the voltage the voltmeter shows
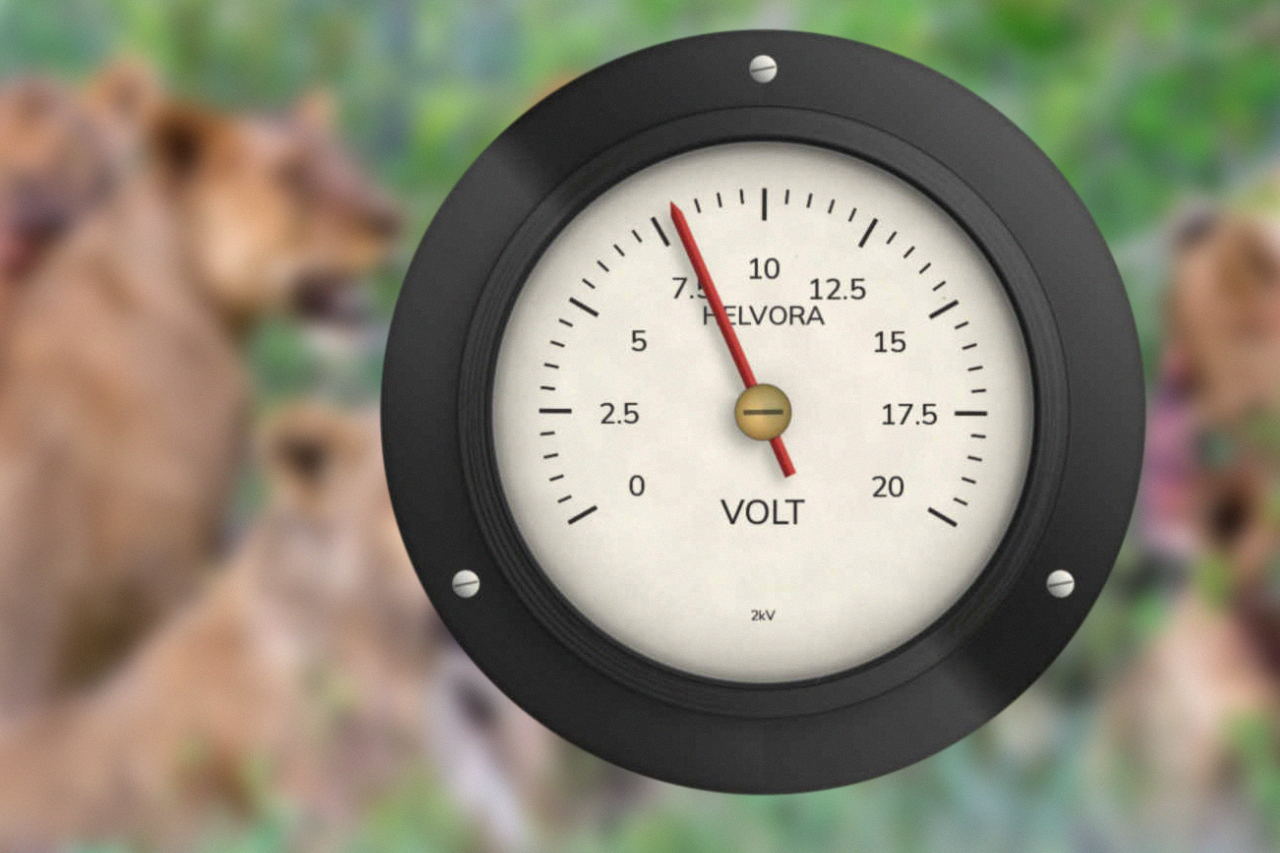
8 V
